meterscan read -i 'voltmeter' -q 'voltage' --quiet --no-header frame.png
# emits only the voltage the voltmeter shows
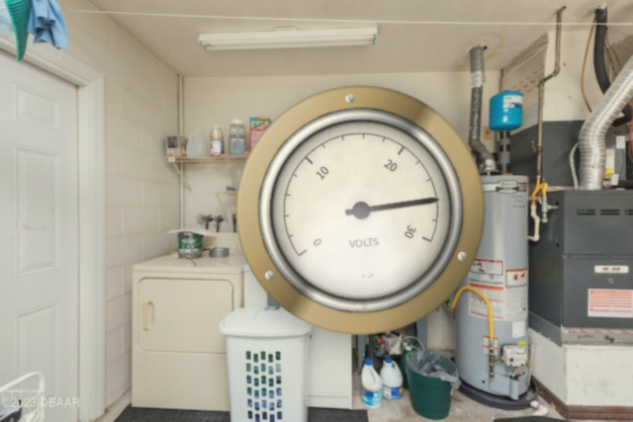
26 V
